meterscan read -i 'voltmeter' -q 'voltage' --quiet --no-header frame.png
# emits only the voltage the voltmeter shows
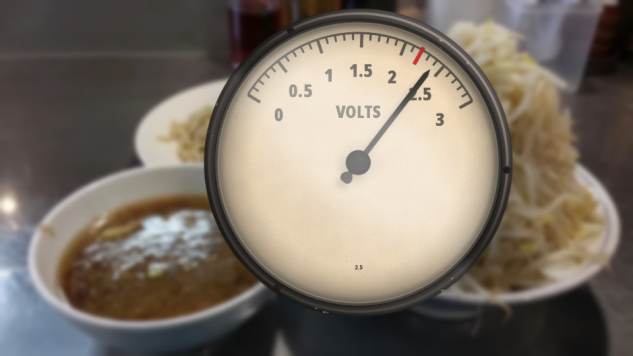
2.4 V
